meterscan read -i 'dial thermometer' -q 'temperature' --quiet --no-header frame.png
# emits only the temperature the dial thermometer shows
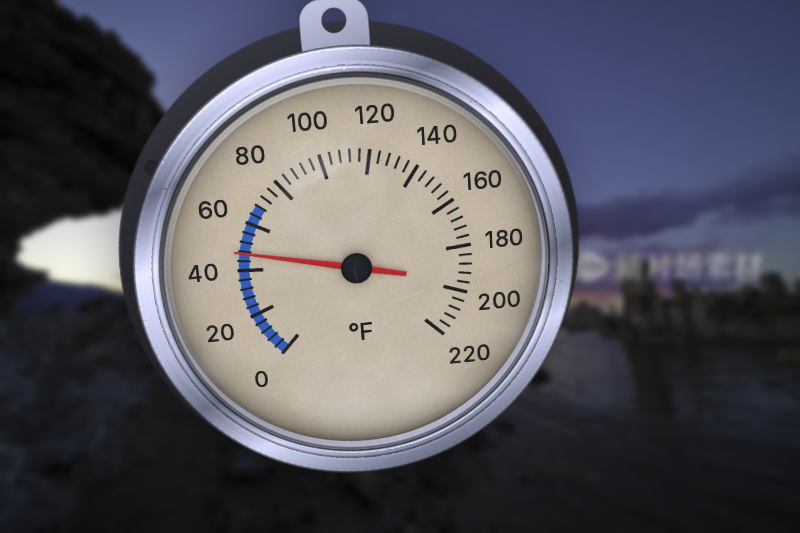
48 °F
